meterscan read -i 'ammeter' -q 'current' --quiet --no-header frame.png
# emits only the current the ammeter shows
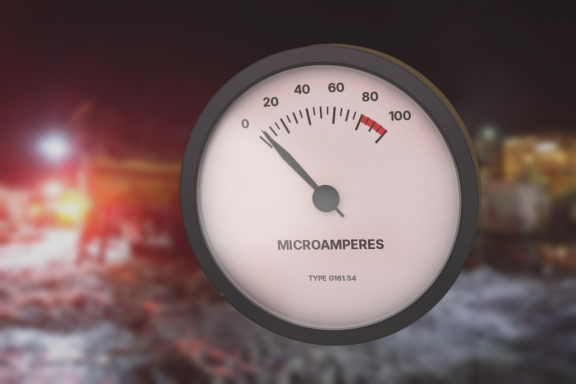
5 µA
